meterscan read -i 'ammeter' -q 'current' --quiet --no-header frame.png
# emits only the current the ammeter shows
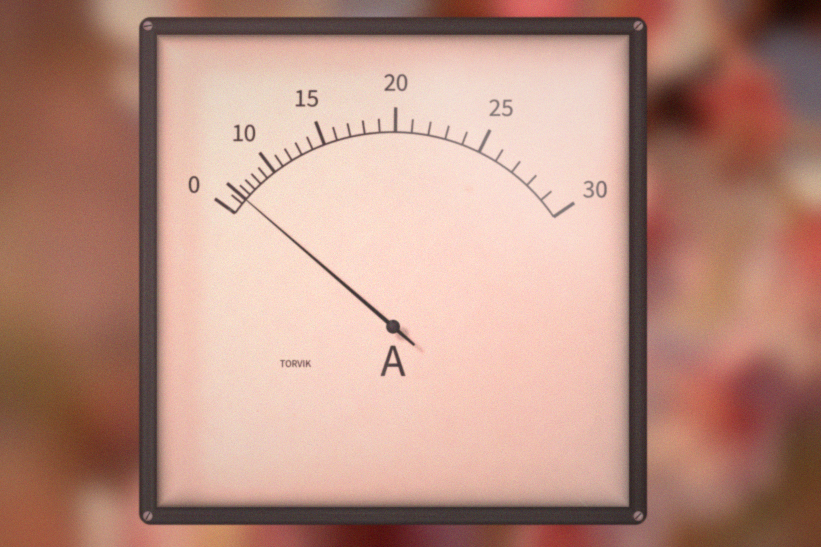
5 A
